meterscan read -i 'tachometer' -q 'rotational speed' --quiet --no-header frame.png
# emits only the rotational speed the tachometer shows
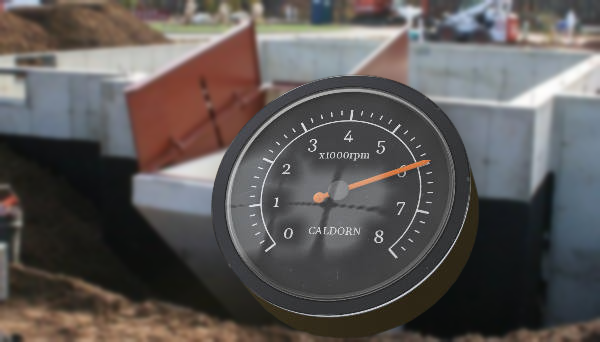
6000 rpm
